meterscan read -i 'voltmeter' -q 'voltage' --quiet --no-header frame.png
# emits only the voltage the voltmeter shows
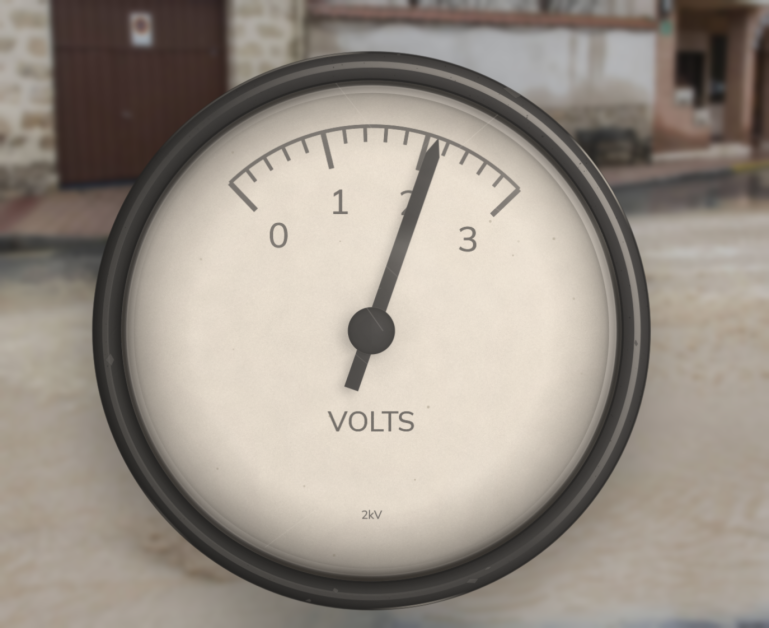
2.1 V
